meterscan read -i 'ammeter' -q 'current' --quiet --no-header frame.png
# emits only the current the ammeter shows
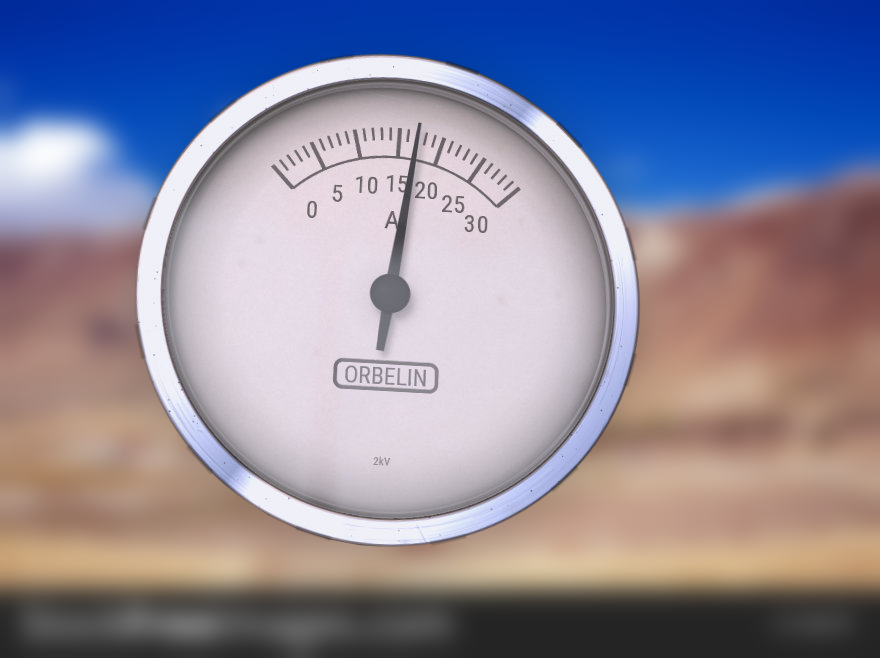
17 A
